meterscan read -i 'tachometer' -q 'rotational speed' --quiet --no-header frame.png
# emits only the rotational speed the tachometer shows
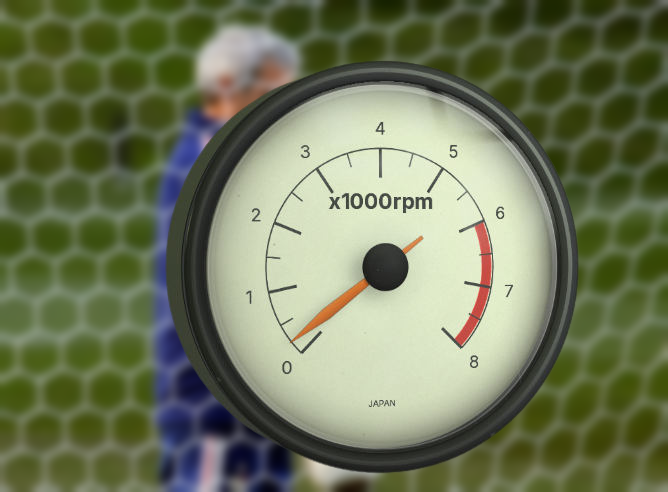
250 rpm
